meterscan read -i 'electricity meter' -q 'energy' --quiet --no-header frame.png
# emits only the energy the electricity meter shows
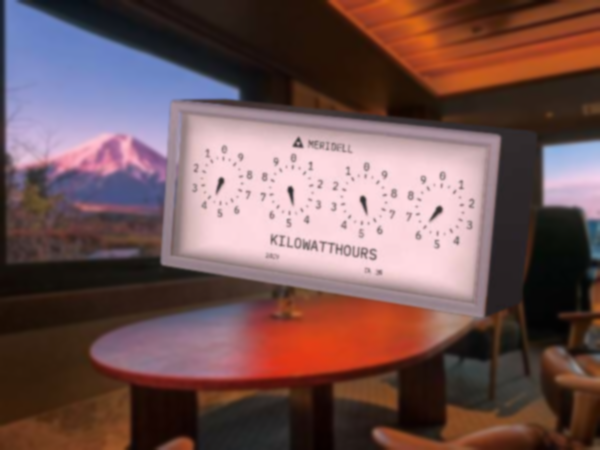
4456 kWh
